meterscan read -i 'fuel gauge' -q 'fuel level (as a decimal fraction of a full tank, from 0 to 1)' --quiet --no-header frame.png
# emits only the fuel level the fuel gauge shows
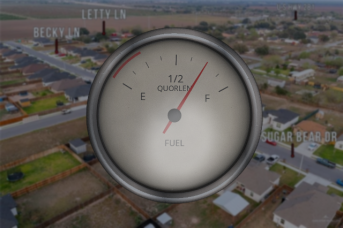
0.75
